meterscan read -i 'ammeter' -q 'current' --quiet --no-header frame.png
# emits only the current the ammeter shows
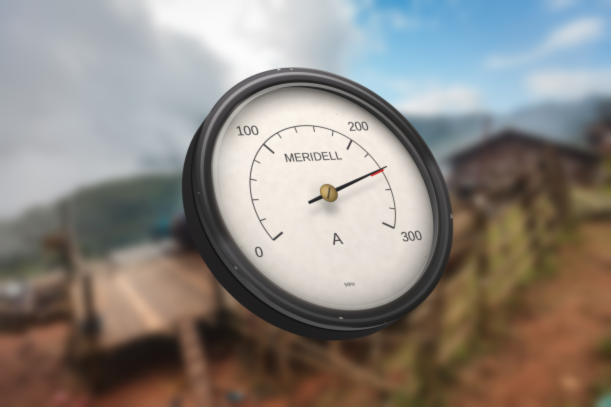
240 A
